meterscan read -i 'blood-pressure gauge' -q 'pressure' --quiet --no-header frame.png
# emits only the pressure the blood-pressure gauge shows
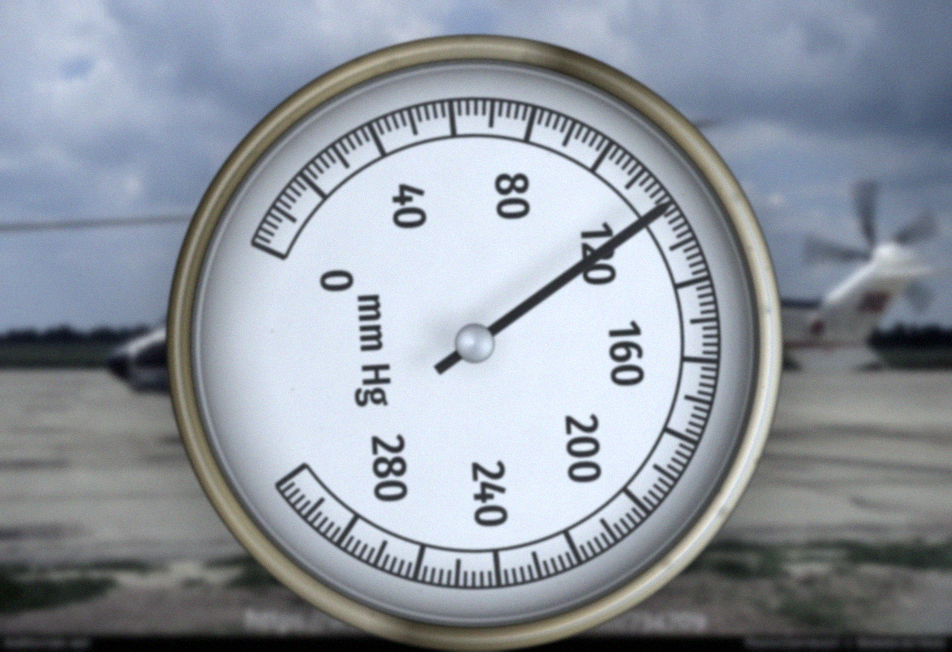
120 mmHg
